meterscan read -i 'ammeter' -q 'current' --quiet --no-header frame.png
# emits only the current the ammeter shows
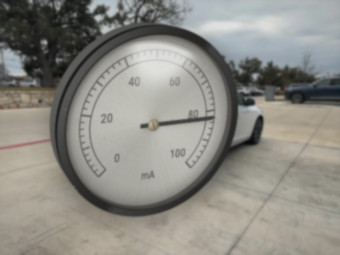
82 mA
